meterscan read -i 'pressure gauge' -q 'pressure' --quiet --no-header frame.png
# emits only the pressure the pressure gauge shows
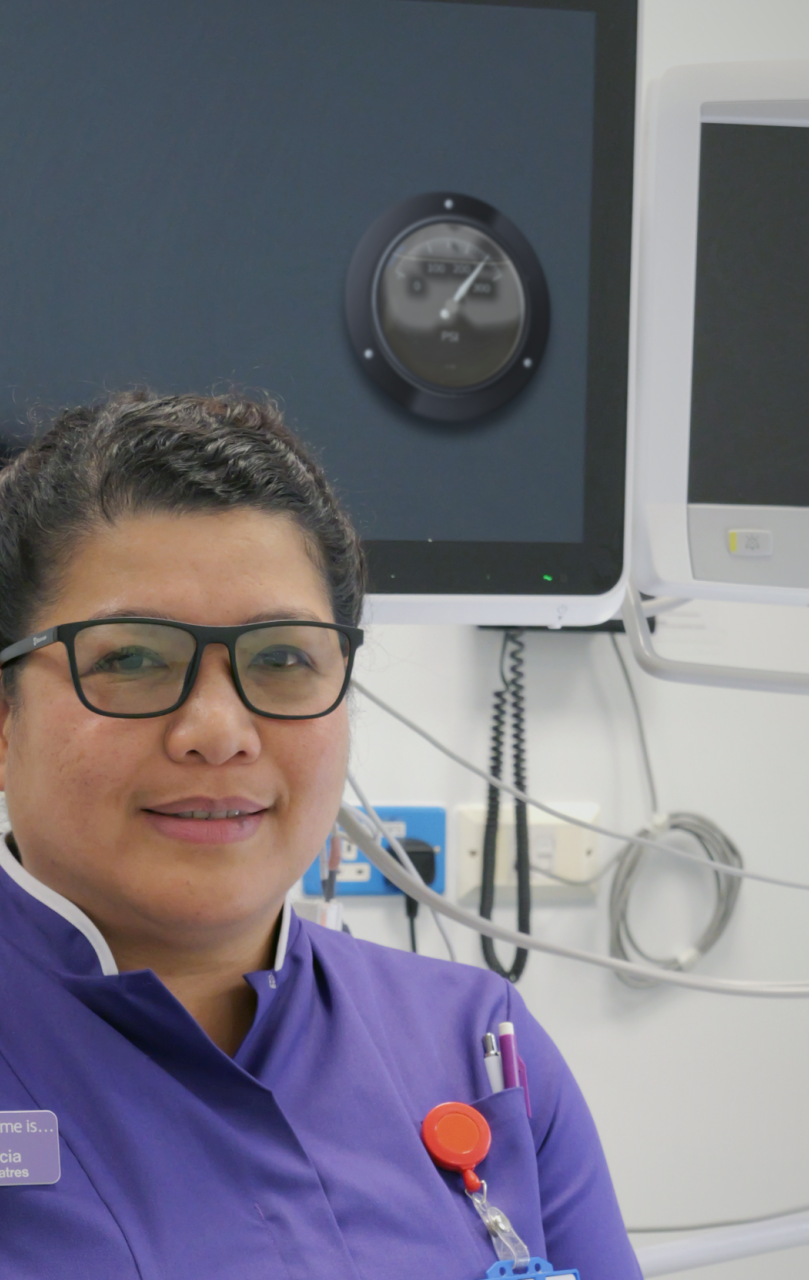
250 psi
